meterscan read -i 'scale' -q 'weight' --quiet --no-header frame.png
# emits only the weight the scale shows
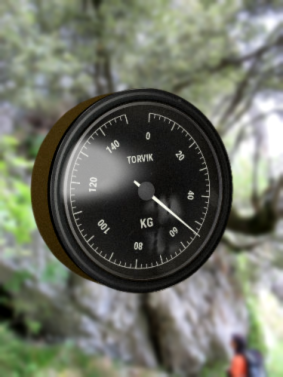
54 kg
